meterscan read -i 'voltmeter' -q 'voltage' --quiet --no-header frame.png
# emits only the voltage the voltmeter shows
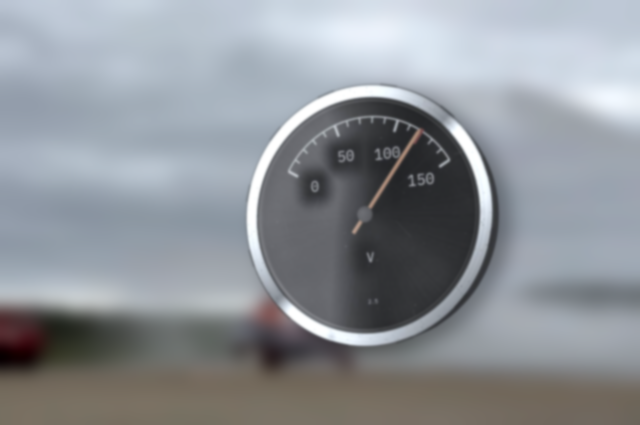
120 V
